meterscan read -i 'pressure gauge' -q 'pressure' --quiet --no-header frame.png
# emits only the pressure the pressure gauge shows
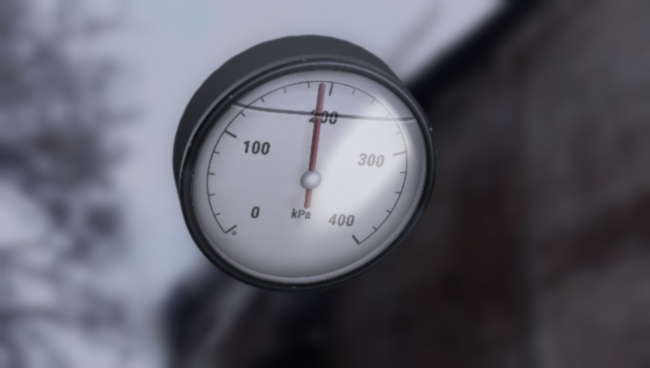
190 kPa
